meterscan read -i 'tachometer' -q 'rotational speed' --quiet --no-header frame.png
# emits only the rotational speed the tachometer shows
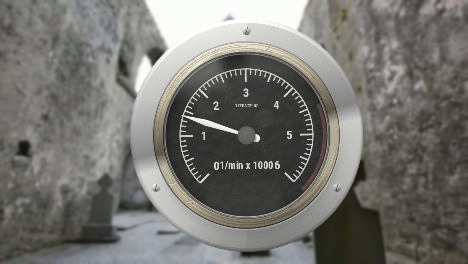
1400 rpm
